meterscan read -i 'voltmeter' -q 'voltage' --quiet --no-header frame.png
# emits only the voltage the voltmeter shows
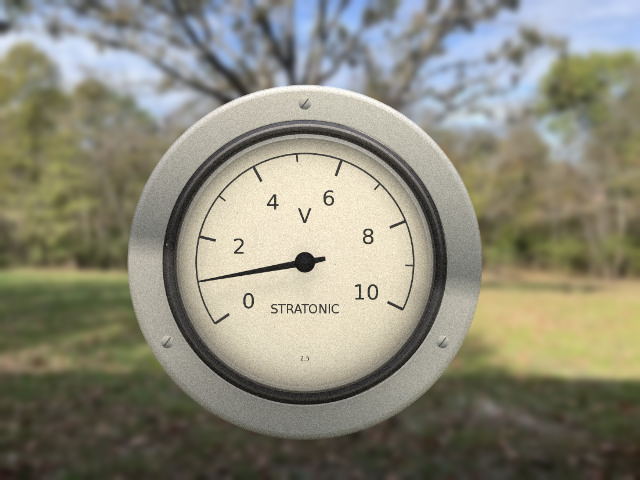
1 V
